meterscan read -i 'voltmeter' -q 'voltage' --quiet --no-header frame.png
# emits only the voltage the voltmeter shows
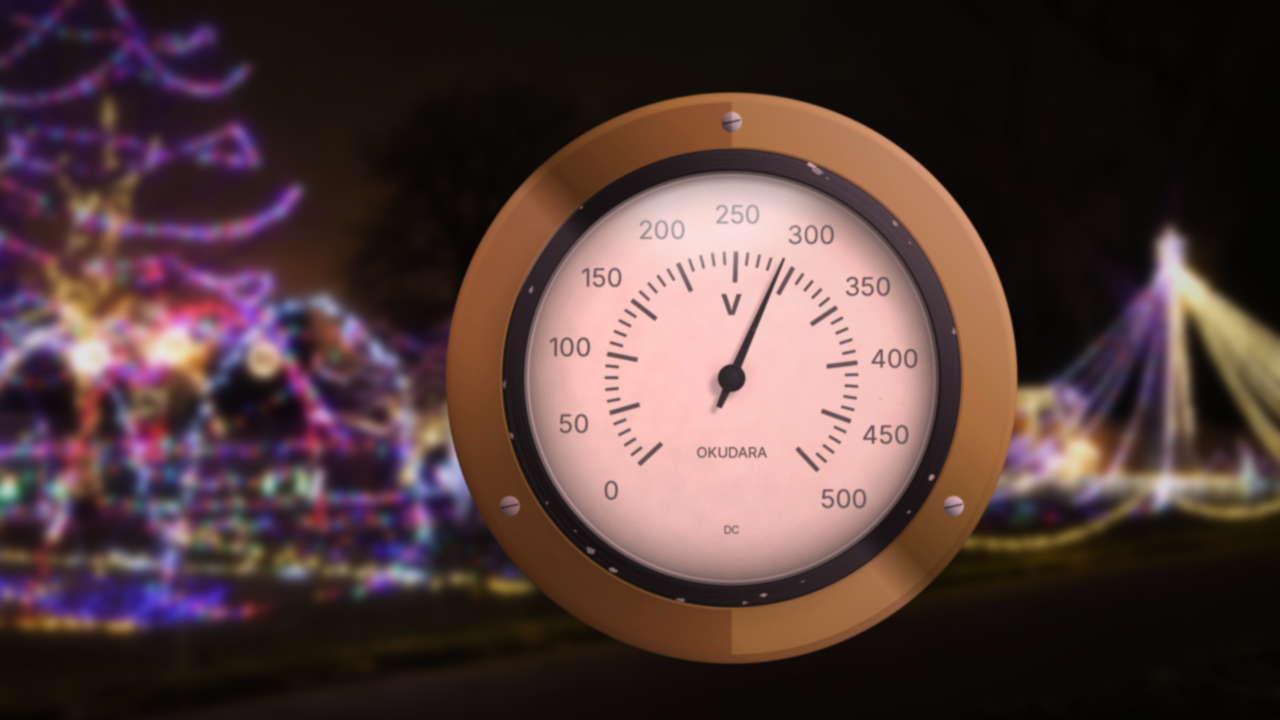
290 V
